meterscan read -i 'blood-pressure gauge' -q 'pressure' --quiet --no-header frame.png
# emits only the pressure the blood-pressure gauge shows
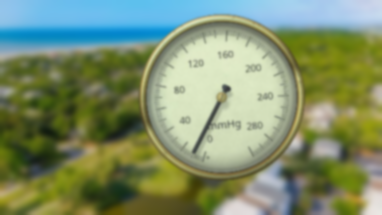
10 mmHg
